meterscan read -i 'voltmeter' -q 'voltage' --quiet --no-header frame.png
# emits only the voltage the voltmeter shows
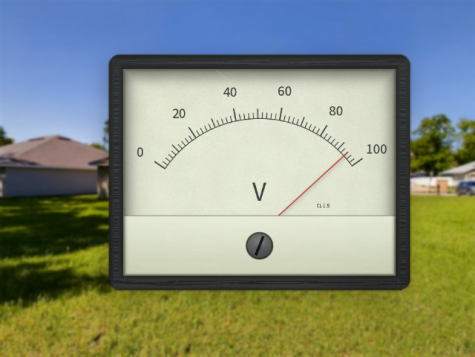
94 V
